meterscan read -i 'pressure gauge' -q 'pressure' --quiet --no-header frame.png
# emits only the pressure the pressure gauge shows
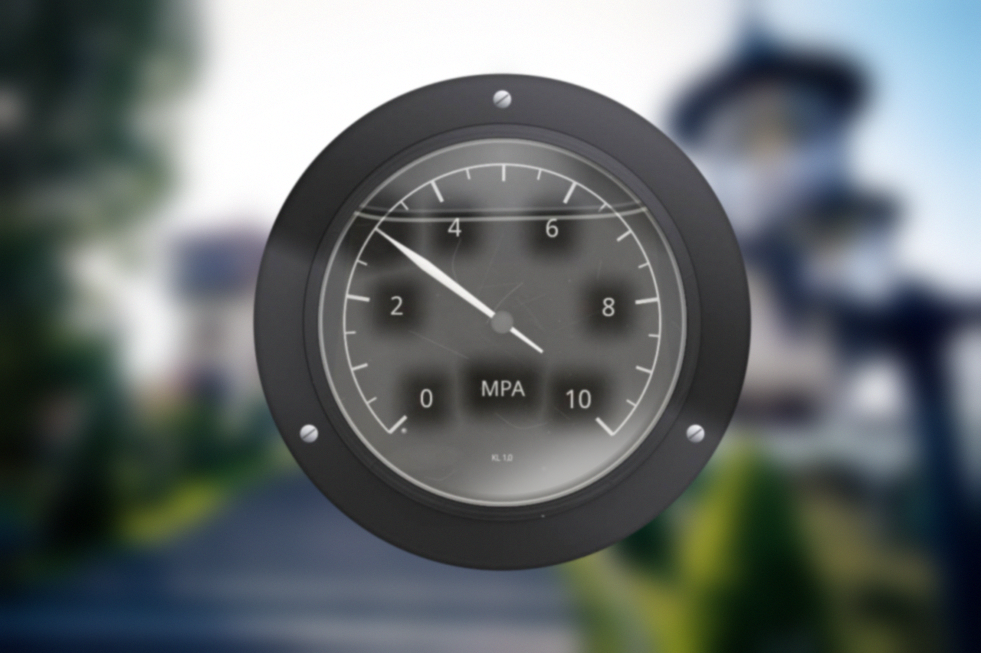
3 MPa
